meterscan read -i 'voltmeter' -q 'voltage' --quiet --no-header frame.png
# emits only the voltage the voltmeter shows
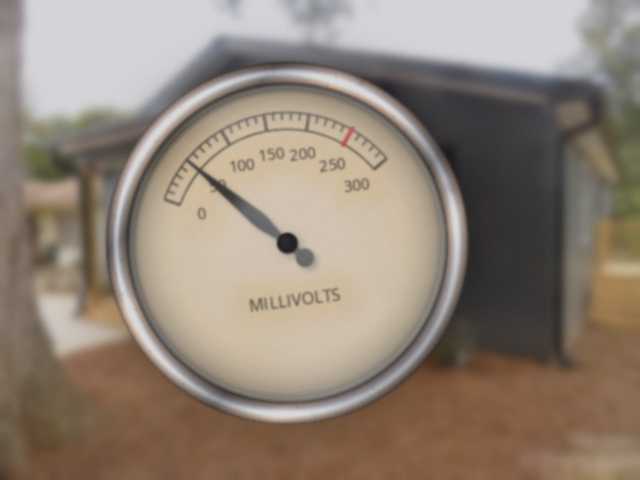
50 mV
